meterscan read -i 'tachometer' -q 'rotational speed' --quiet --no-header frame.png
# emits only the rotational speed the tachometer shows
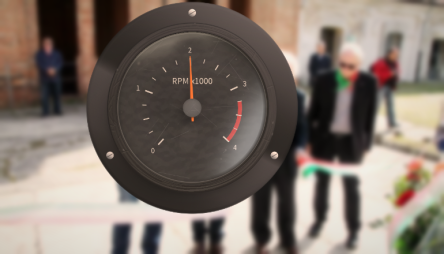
2000 rpm
